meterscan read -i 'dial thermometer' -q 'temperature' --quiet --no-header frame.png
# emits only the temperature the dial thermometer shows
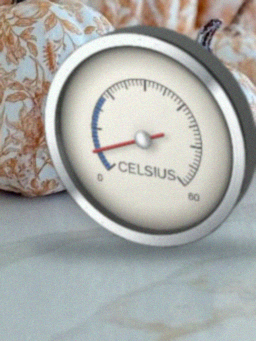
5 °C
